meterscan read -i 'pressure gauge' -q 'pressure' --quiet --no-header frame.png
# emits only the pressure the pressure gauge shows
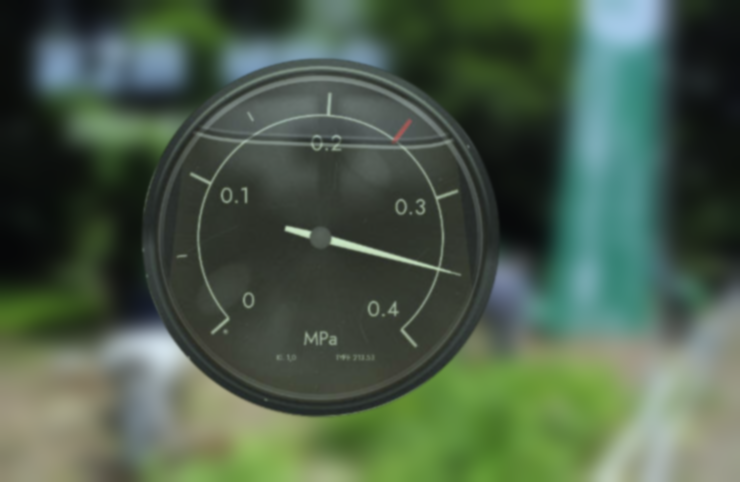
0.35 MPa
